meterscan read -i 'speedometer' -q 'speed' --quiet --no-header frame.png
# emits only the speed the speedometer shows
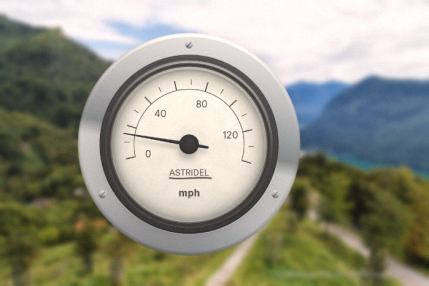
15 mph
